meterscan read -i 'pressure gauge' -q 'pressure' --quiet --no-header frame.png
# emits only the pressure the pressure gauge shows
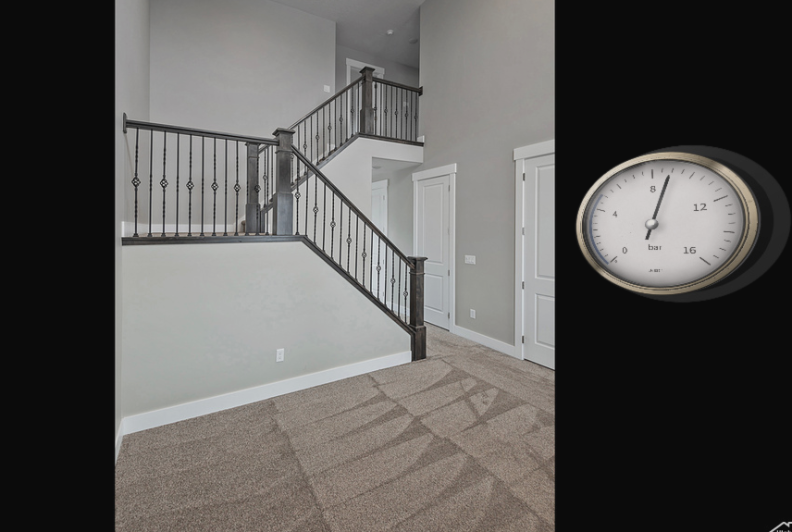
9 bar
